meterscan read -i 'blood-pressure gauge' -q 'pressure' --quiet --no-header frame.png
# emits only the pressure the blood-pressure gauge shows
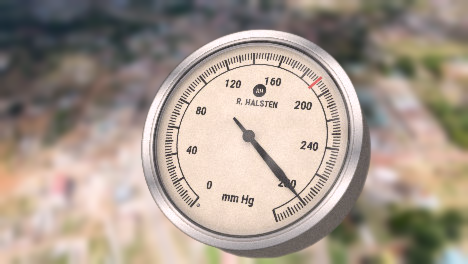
280 mmHg
